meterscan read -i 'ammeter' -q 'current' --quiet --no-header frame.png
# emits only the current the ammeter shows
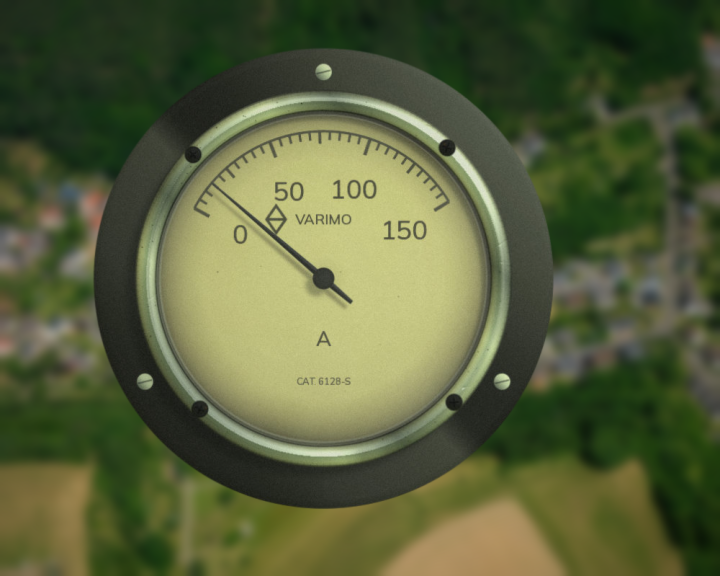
15 A
